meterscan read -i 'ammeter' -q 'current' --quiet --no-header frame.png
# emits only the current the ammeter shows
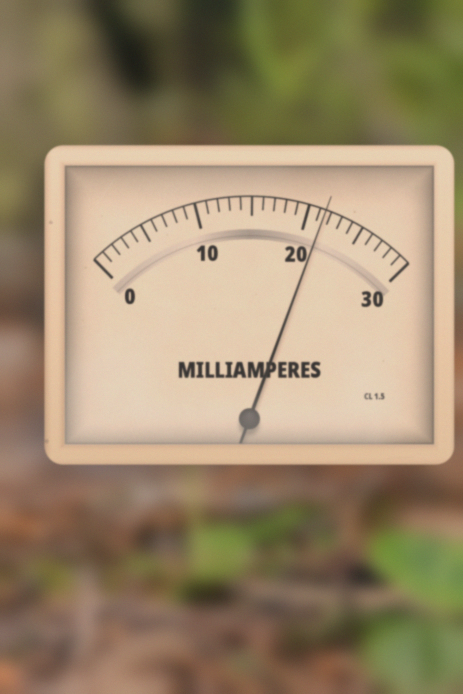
21.5 mA
